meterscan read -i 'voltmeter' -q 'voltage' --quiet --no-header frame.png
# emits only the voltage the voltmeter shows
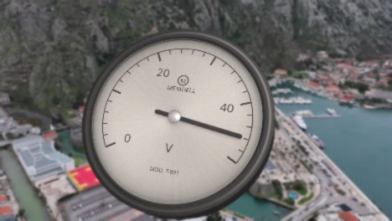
46 V
